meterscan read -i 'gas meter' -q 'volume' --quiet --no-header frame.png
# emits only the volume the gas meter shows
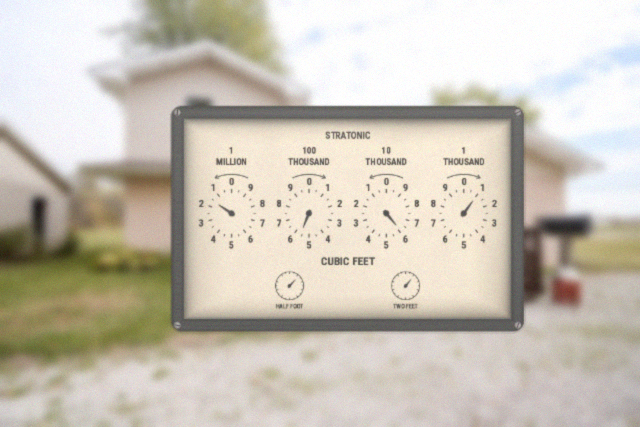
156100 ft³
